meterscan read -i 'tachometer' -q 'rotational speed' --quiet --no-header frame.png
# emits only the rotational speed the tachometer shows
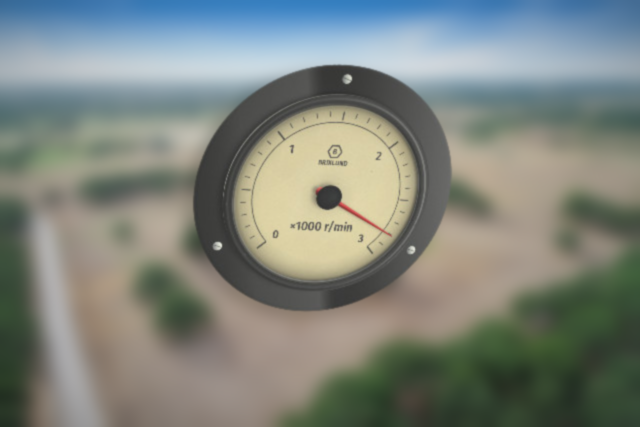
2800 rpm
